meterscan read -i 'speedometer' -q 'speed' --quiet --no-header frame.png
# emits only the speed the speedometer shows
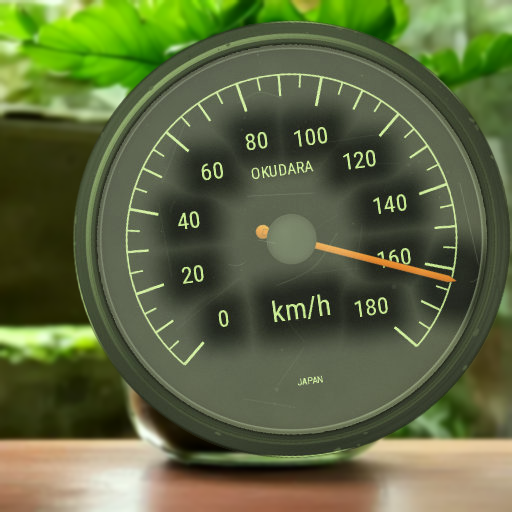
162.5 km/h
